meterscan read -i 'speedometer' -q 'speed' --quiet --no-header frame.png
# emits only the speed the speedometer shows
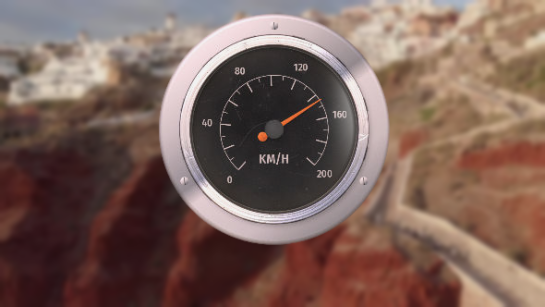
145 km/h
